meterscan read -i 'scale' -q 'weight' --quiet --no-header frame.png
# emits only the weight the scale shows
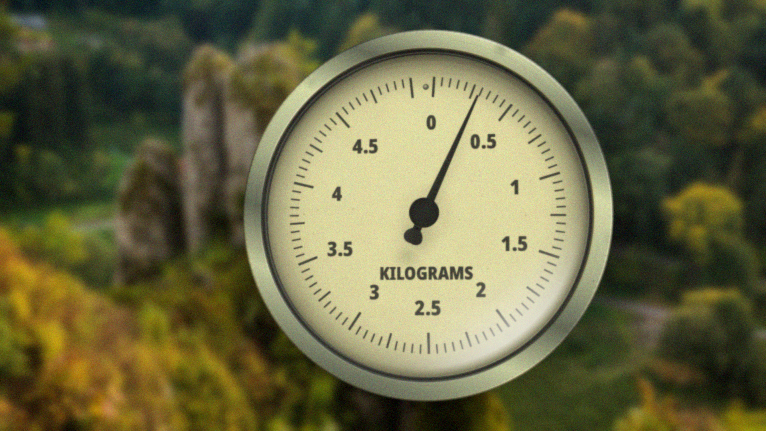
0.3 kg
